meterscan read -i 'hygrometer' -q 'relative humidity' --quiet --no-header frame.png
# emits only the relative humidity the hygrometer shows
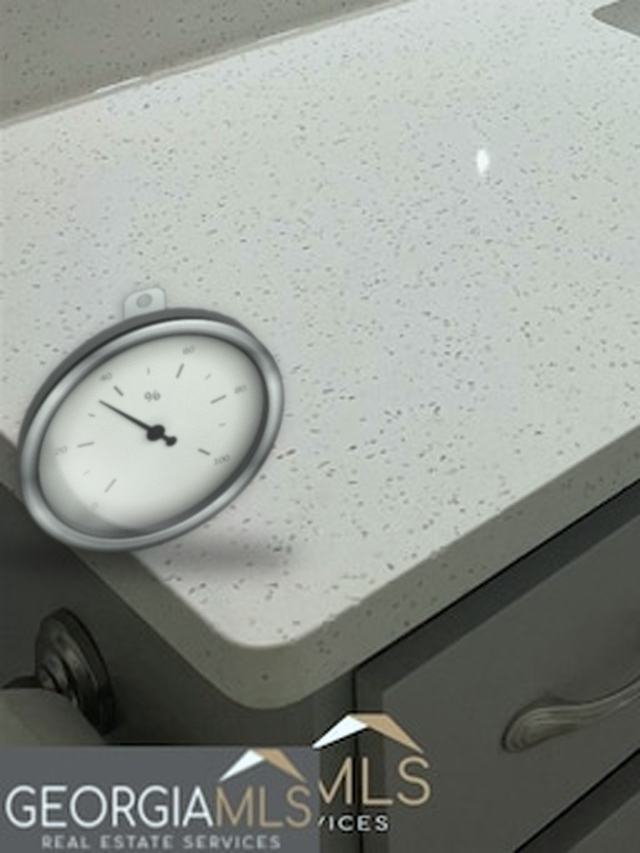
35 %
